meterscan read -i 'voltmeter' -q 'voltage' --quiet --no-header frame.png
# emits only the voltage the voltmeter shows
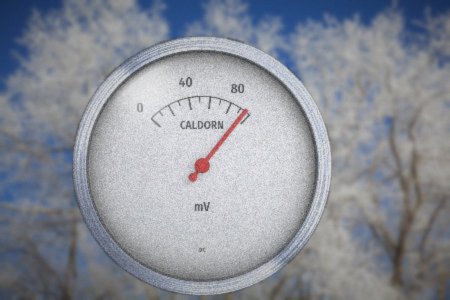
95 mV
